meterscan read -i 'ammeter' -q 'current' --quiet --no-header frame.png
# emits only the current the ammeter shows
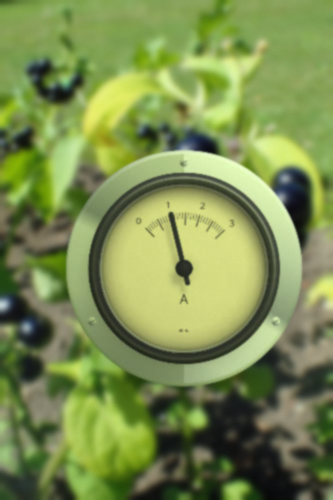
1 A
